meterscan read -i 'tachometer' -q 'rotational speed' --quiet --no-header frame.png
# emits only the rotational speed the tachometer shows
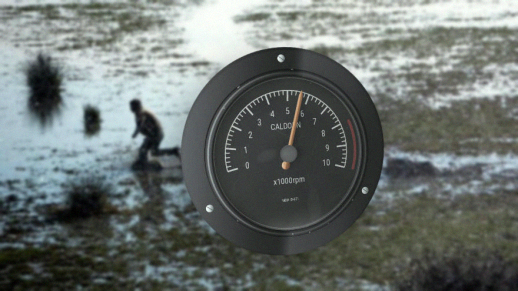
5600 rpm
